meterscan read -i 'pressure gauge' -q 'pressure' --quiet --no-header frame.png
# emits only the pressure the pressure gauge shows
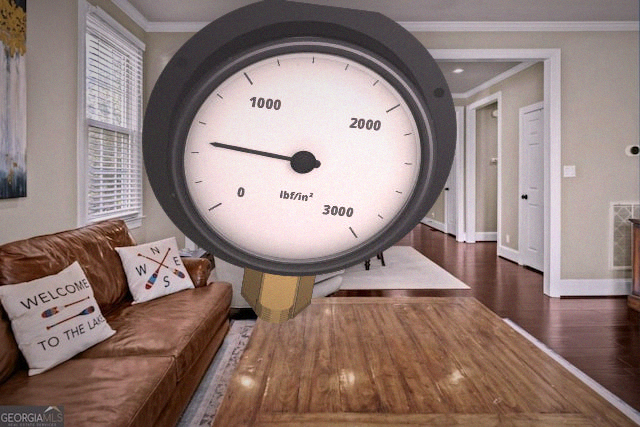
500 psi
